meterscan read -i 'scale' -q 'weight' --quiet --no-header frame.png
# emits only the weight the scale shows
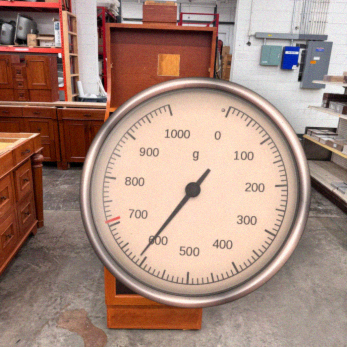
610 g
